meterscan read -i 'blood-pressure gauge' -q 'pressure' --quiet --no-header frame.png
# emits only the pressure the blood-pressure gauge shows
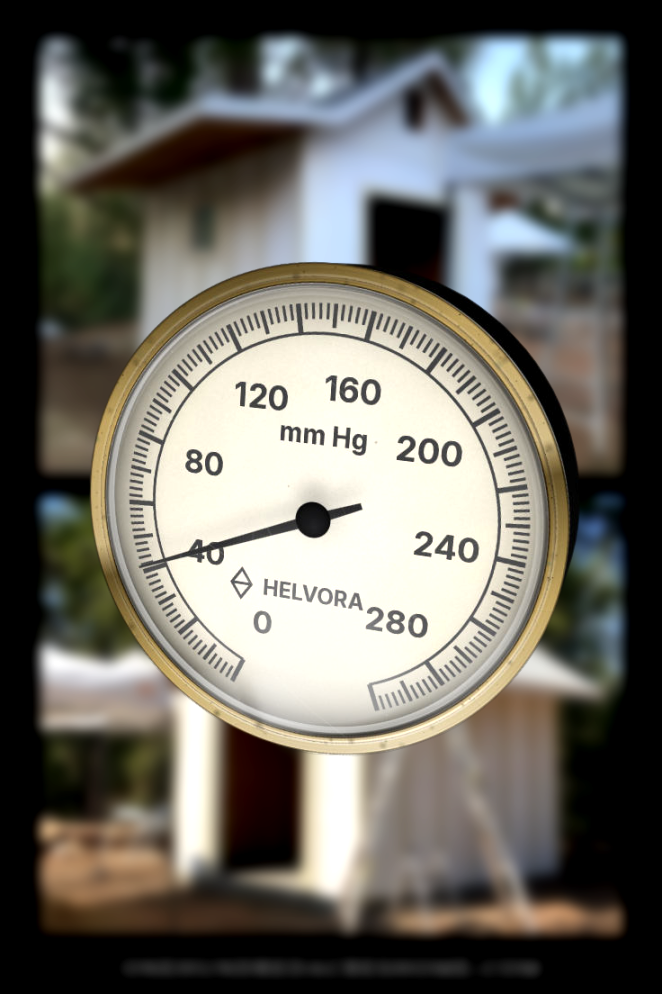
42 mmHg
